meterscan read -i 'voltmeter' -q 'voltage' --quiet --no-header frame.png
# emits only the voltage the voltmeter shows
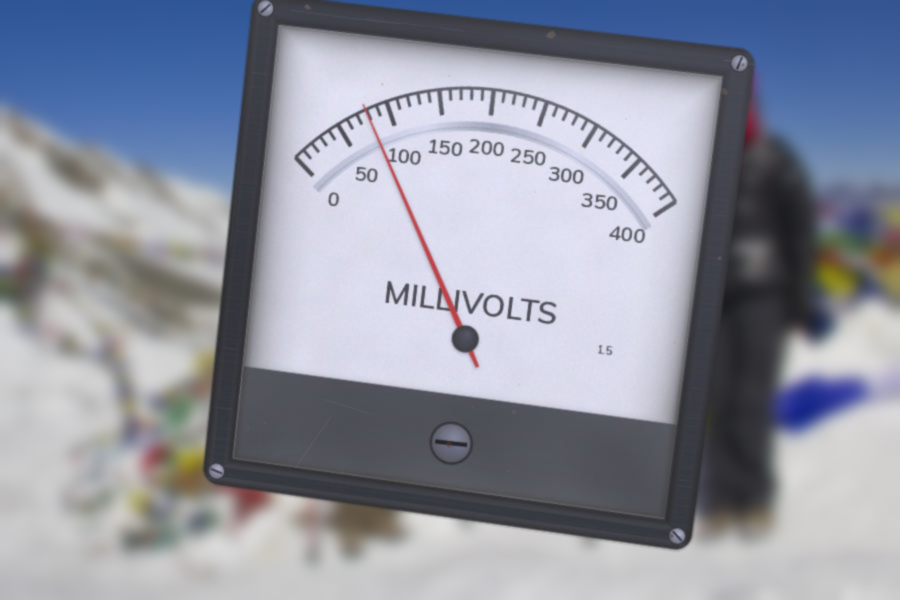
80 mV
